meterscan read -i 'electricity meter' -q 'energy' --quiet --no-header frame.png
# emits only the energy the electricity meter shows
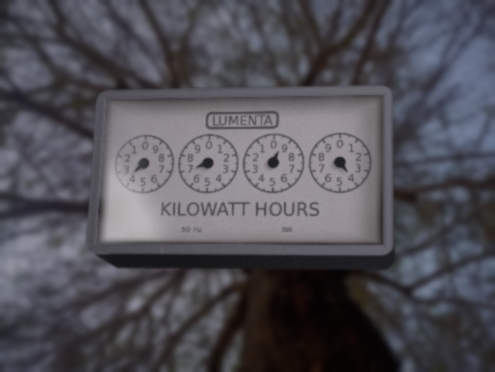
3694 kWh
